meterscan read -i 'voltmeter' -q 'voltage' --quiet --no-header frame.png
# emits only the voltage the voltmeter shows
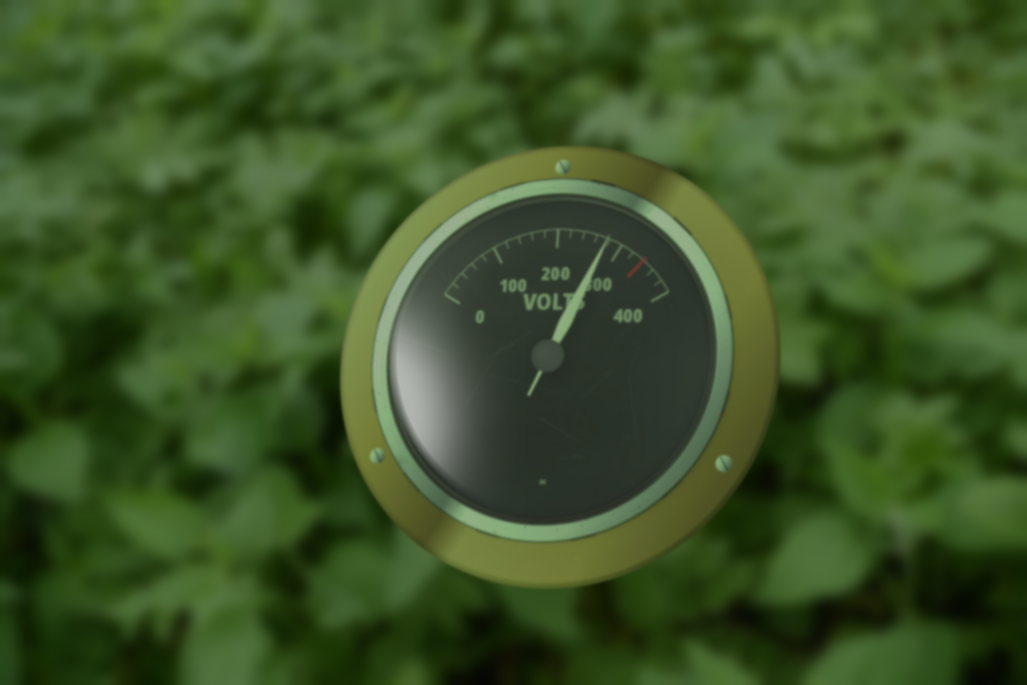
280 V
